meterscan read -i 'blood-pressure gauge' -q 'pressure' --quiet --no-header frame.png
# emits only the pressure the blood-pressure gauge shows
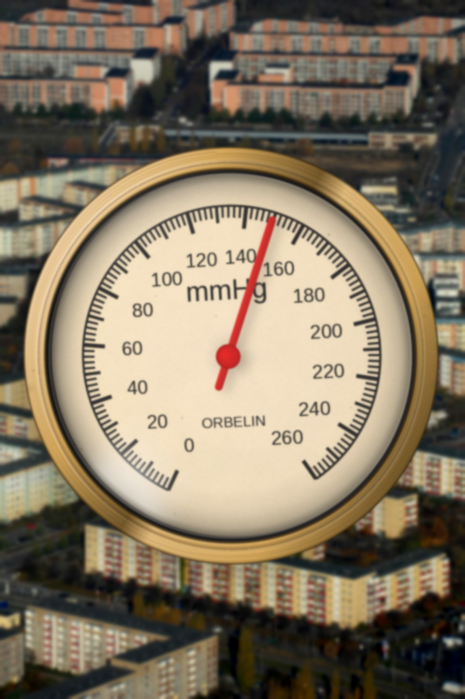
150 mmHg
